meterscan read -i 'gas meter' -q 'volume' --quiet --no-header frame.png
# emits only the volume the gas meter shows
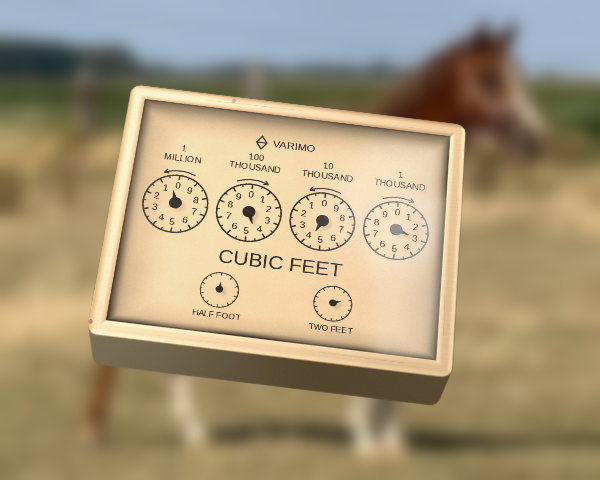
44300 ft³
